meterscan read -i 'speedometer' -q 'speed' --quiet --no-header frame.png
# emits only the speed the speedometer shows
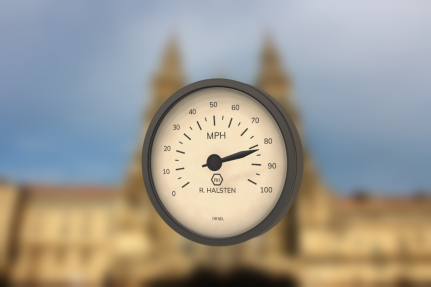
82.5 mph
